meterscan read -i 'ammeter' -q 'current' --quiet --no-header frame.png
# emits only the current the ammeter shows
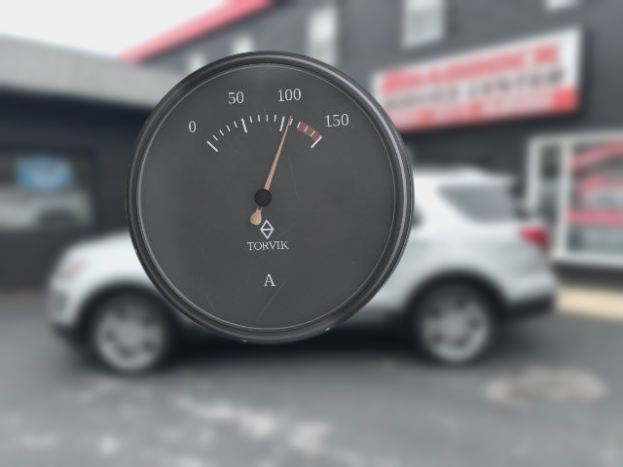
110 A
